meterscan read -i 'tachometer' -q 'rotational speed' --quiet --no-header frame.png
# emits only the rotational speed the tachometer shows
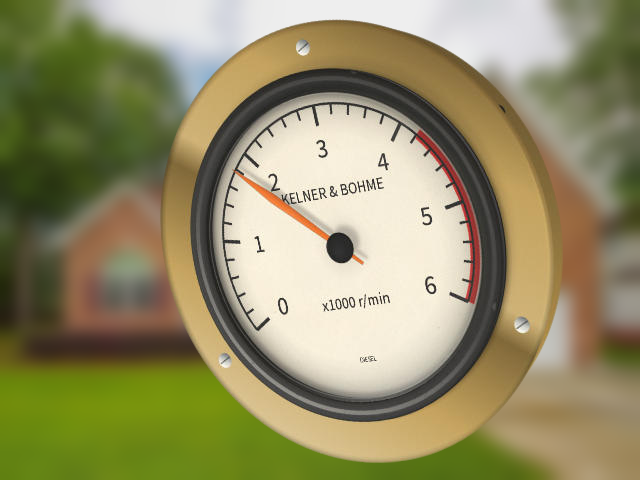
1800 rpm
